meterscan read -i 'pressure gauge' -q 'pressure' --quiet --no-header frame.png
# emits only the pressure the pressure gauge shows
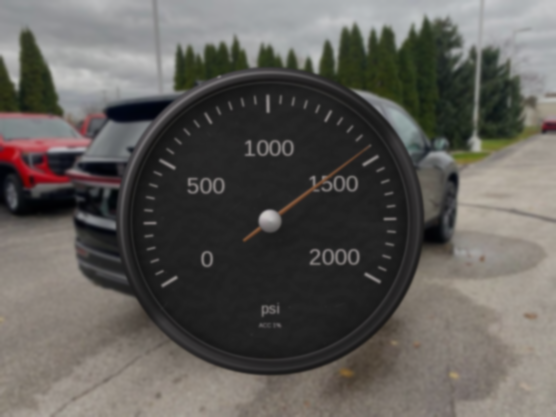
1450 psi
